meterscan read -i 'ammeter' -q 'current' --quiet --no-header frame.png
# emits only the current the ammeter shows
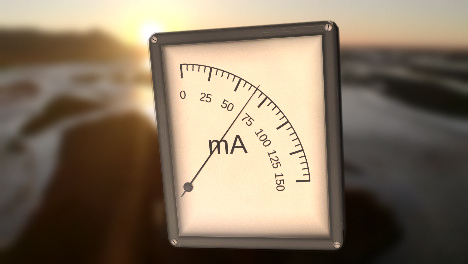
65 mA
